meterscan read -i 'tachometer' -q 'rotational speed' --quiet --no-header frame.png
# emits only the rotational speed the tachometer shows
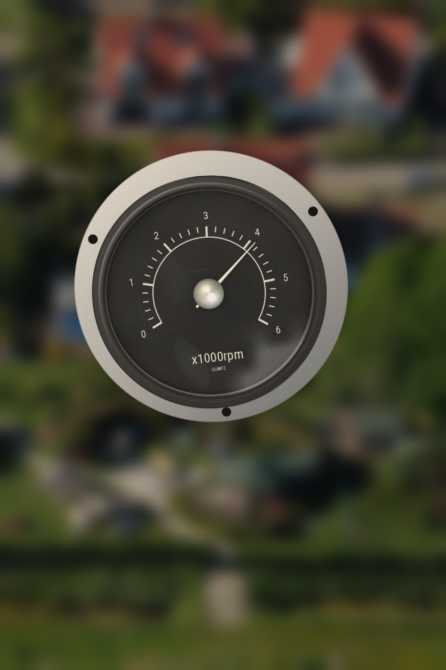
4100 rpm
